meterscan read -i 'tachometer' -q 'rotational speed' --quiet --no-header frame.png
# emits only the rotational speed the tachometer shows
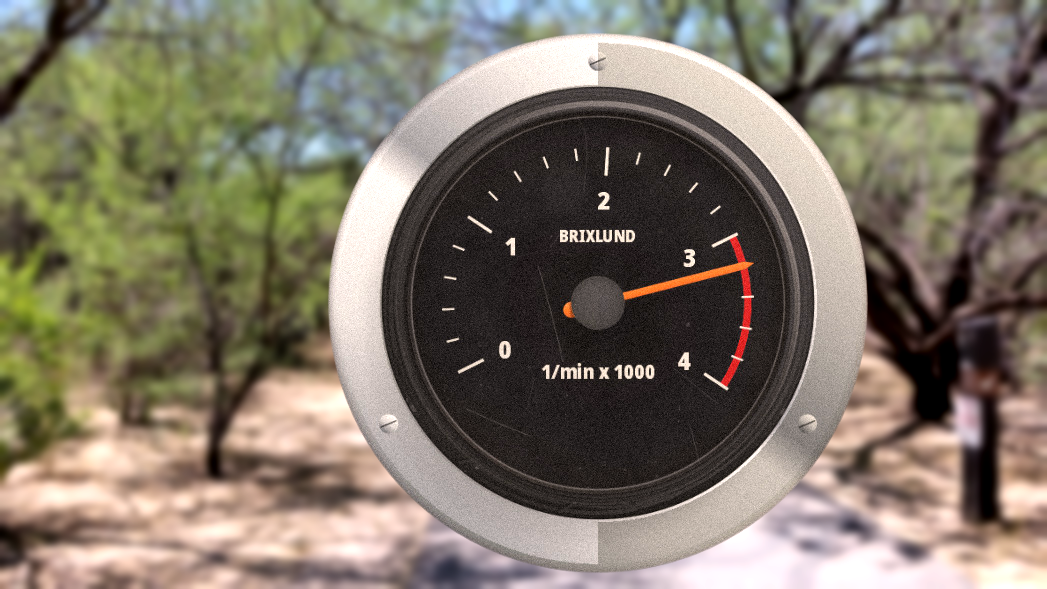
3200 rpm
